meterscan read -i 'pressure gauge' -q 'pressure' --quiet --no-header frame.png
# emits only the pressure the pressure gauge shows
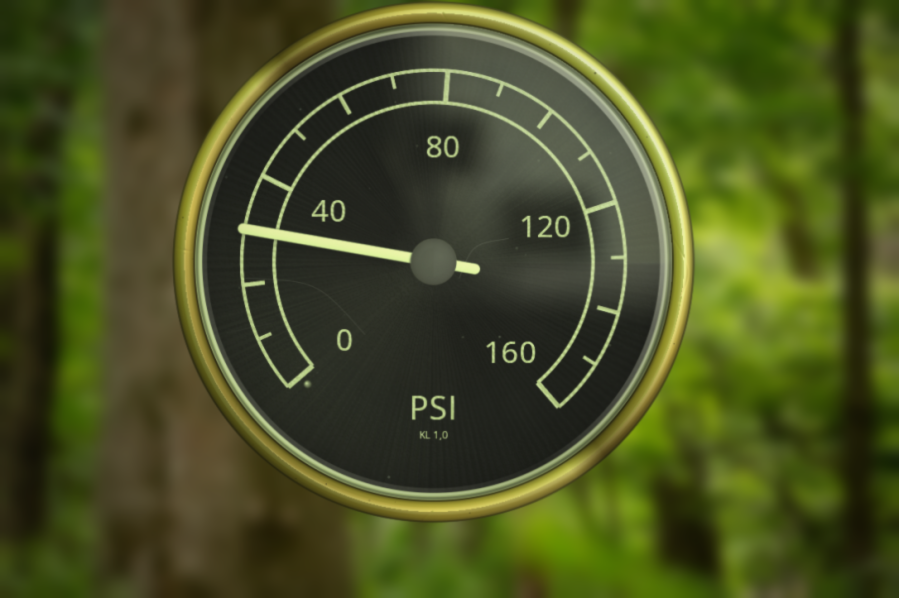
30 psi
